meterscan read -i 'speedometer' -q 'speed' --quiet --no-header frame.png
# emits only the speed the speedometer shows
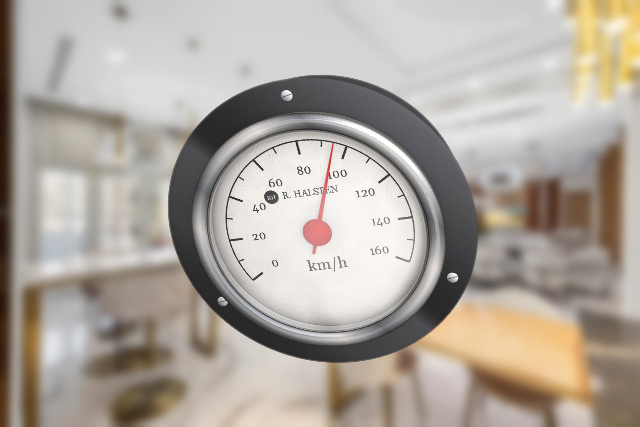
95 km/h
